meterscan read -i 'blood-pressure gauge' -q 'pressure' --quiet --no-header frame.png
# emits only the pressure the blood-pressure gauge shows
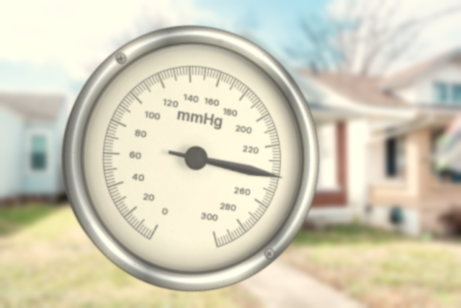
240 mmHg
